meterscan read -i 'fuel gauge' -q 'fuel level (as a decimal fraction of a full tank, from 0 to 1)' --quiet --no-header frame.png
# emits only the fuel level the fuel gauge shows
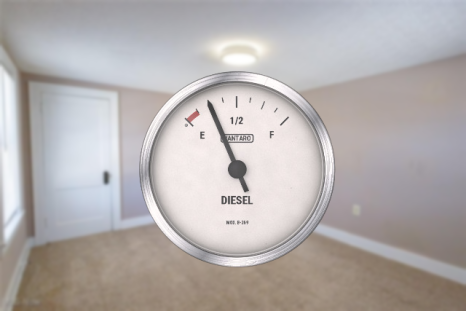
0.25
